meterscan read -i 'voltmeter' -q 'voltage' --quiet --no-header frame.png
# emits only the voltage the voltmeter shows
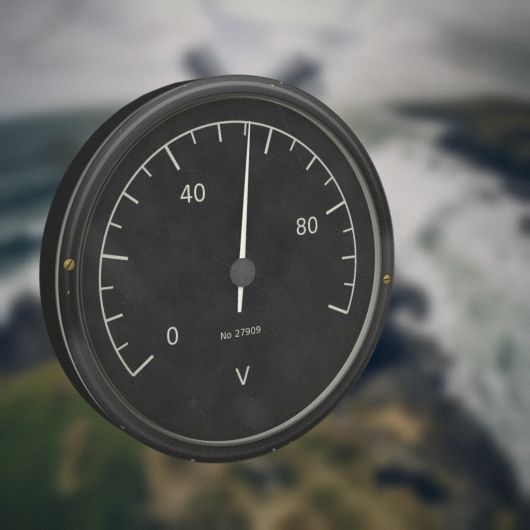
55 V
